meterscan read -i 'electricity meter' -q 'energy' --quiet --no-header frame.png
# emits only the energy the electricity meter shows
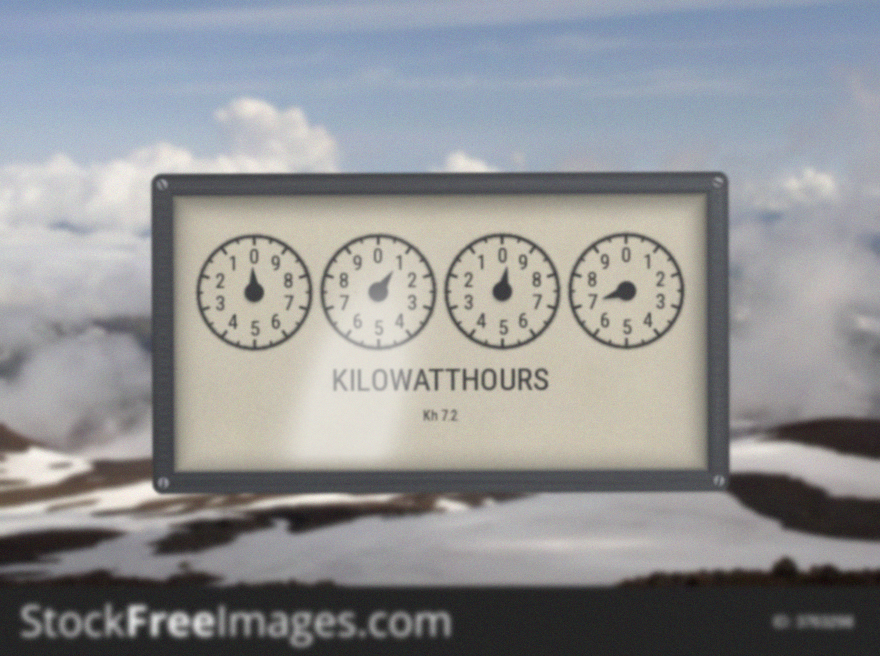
97 kWh
